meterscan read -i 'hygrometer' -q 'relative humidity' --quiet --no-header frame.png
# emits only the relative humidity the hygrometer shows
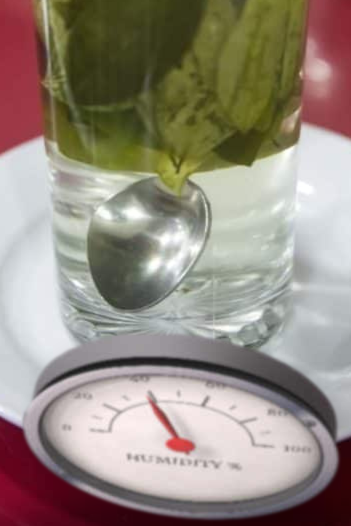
40 %
